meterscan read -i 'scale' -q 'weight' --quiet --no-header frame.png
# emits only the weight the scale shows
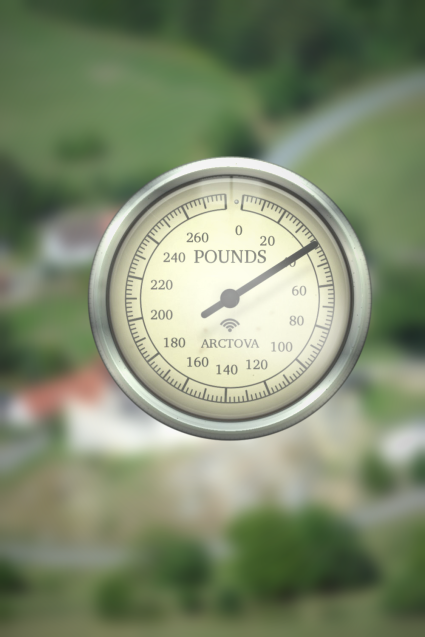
40 lb
